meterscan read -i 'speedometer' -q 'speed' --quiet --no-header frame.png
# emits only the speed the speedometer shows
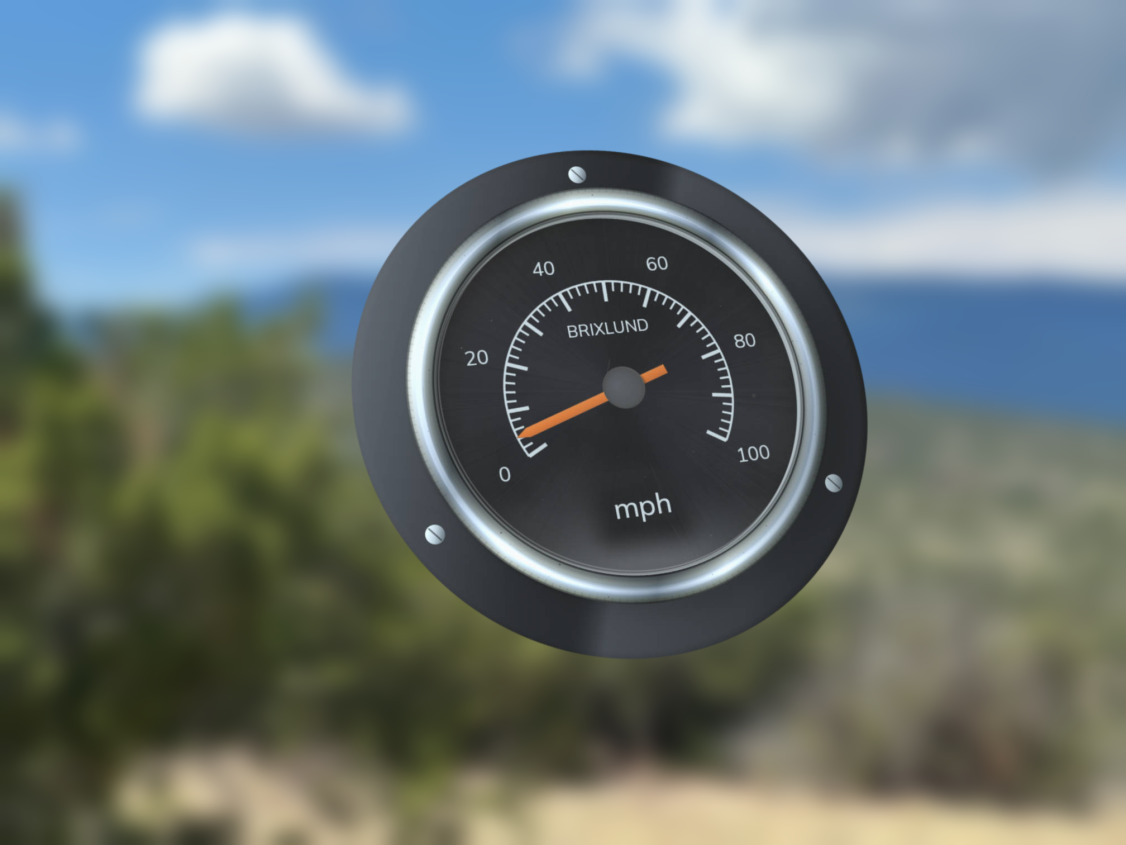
4 mph
